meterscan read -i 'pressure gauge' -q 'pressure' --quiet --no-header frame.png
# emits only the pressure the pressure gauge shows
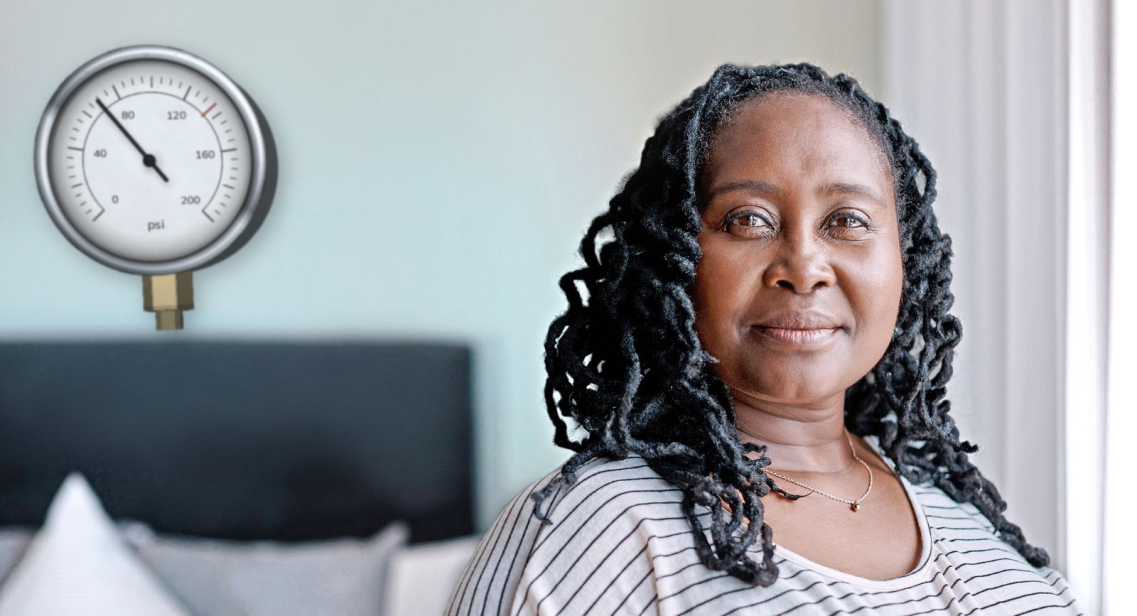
70 psi
